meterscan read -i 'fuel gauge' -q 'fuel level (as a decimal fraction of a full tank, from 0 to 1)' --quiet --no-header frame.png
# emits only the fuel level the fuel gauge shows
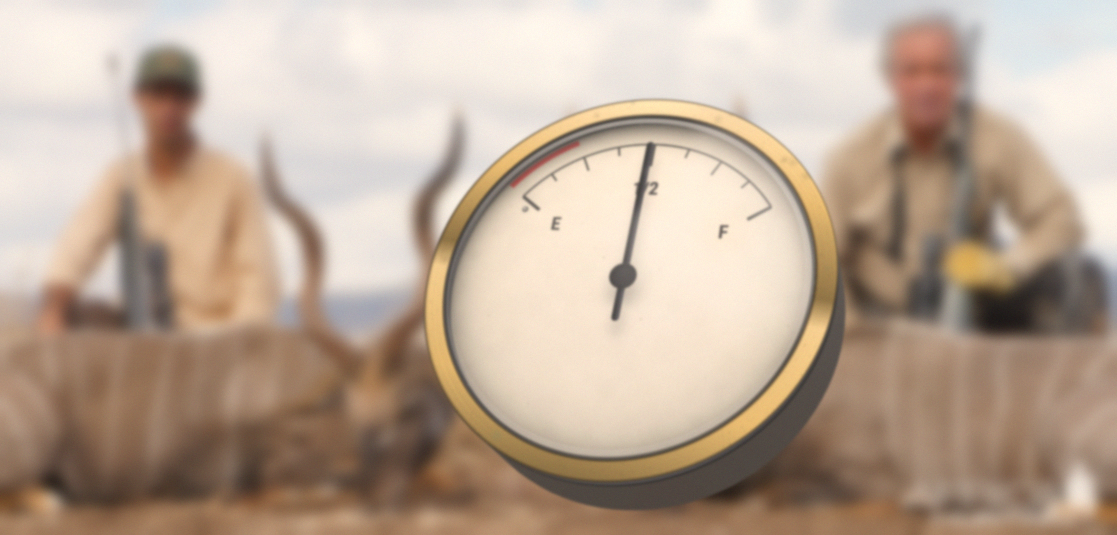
0.5
